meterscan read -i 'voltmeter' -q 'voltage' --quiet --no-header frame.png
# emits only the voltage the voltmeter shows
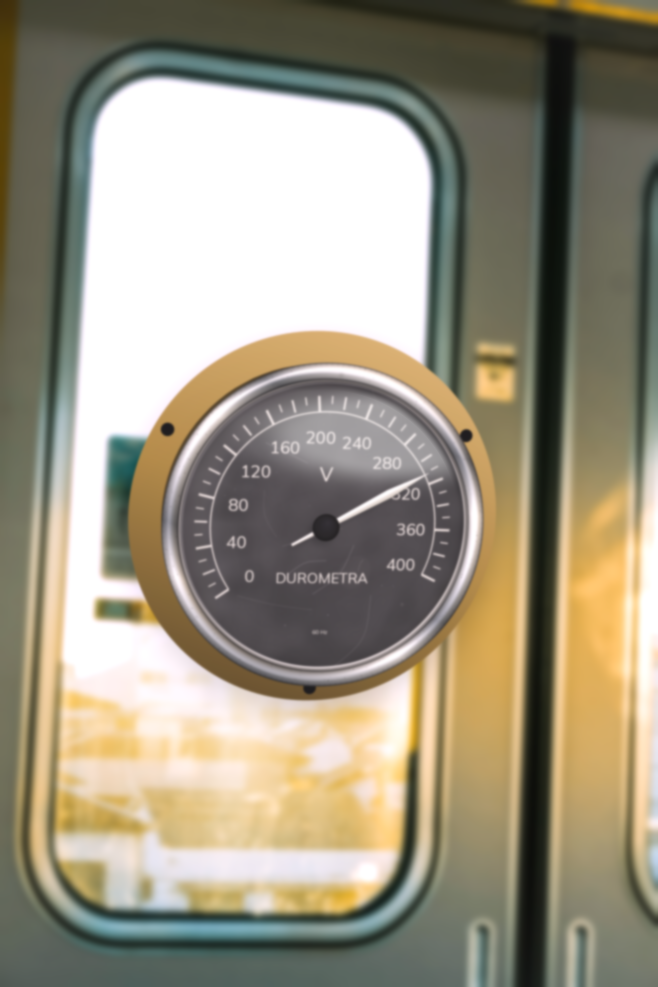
310 V
